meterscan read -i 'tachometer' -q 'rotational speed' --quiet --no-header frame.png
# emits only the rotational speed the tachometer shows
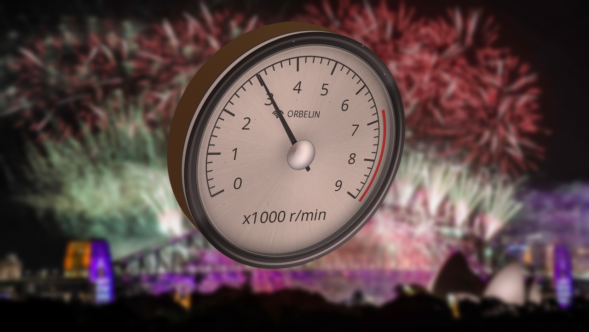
3000 rpm
